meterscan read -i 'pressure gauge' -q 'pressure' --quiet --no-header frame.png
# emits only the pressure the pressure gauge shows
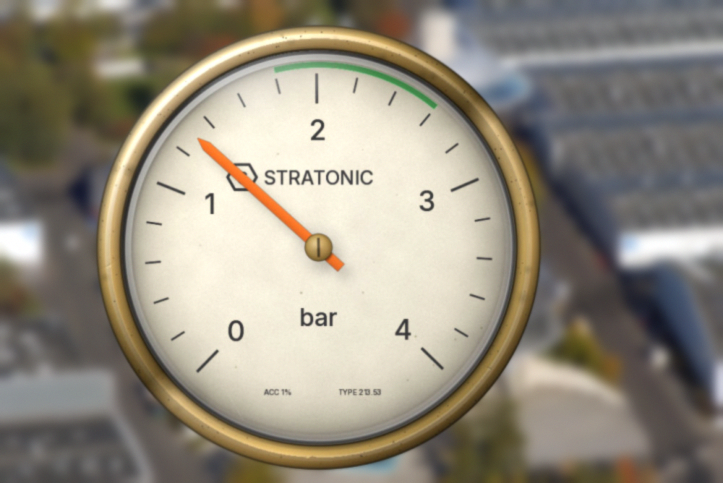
1.3 bar
